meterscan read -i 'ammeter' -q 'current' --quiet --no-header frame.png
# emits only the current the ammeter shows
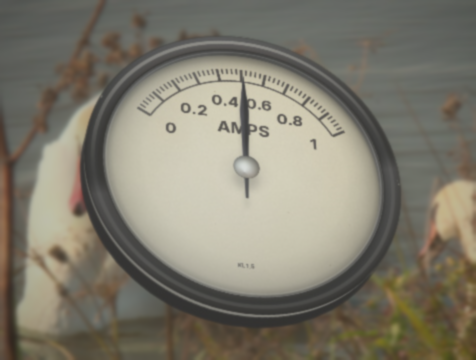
0.5 A
